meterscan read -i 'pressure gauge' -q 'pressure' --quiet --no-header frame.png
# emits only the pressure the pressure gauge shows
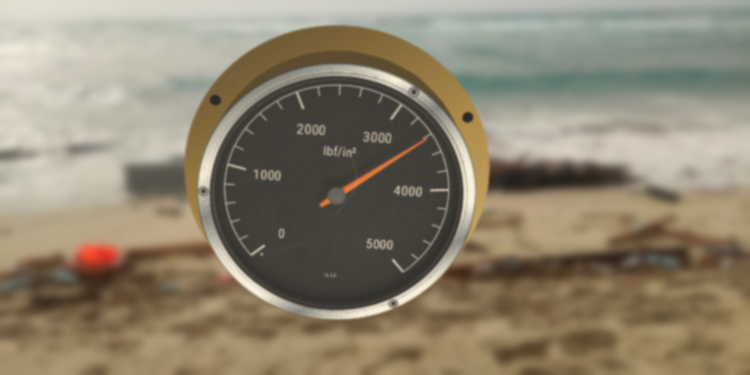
3400 psi
